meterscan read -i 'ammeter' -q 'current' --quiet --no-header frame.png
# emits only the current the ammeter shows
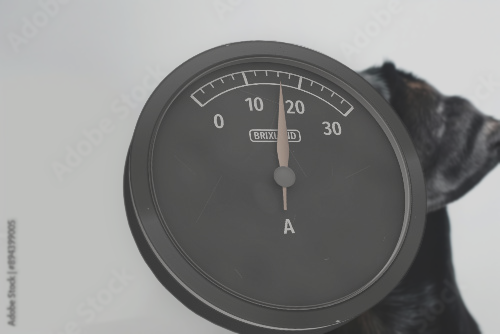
16 A
